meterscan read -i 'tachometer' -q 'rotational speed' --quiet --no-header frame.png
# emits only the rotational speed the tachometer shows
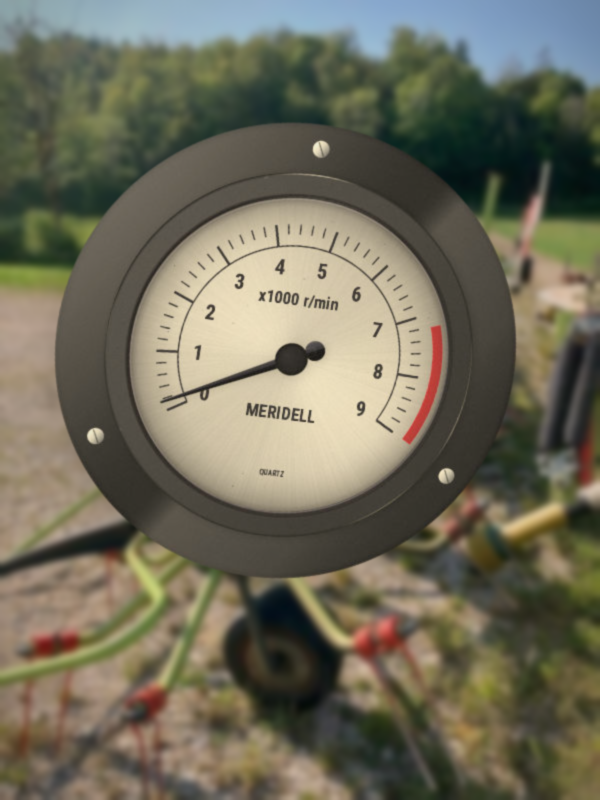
200 rpm
